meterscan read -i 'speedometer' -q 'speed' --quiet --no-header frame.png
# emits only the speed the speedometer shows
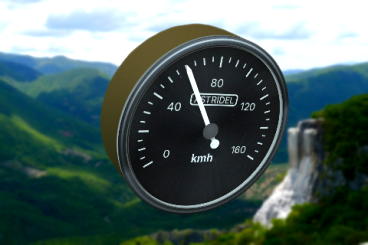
60 km/h
